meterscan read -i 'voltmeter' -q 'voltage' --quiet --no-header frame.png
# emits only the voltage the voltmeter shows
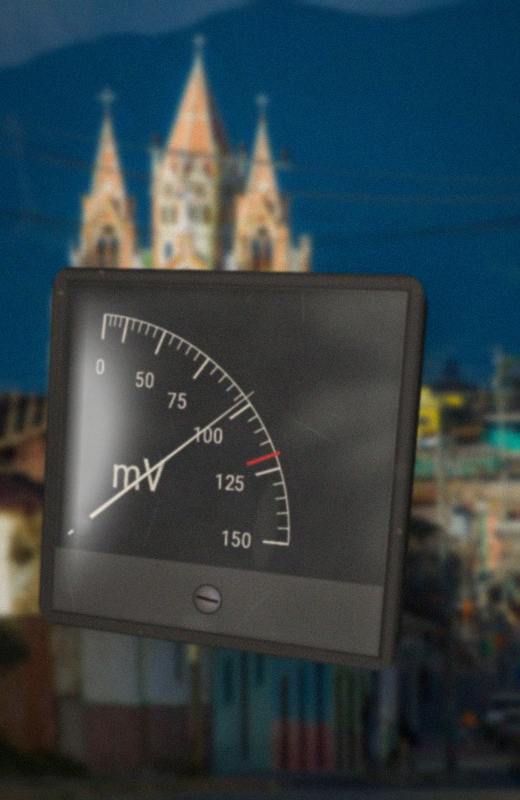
97.5 mV
